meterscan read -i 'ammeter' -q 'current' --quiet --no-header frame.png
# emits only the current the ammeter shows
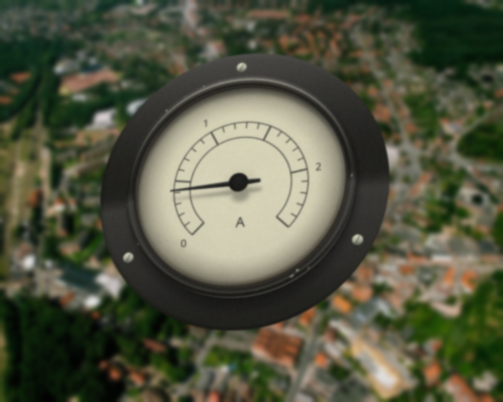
0.4 A
